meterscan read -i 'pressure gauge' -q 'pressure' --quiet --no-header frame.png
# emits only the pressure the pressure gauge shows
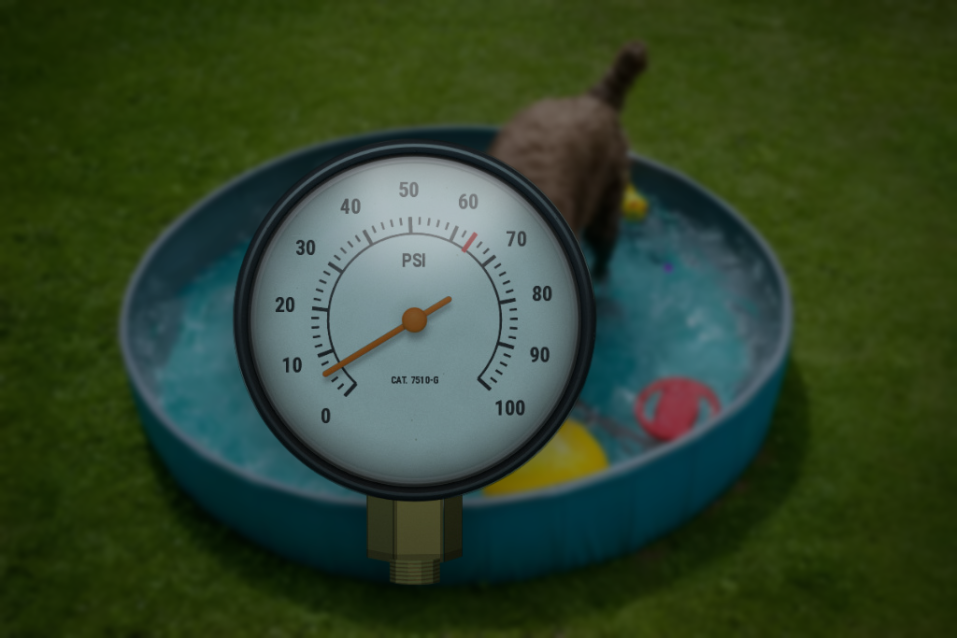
6 psi
